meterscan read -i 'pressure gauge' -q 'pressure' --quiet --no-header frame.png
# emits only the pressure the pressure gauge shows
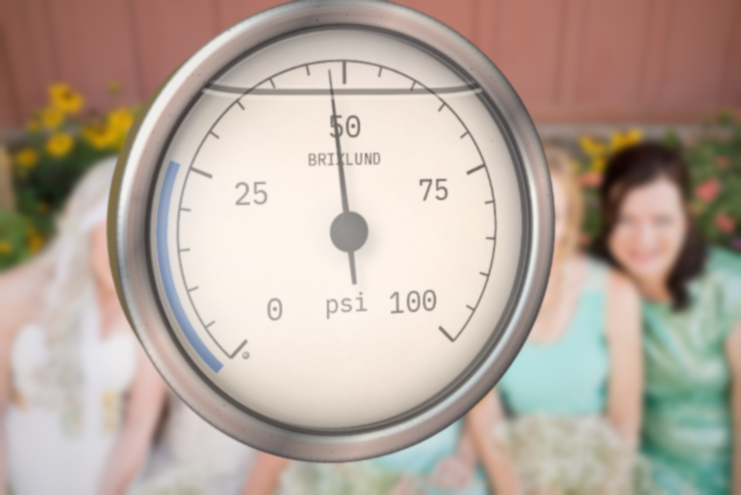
47.5 psi
